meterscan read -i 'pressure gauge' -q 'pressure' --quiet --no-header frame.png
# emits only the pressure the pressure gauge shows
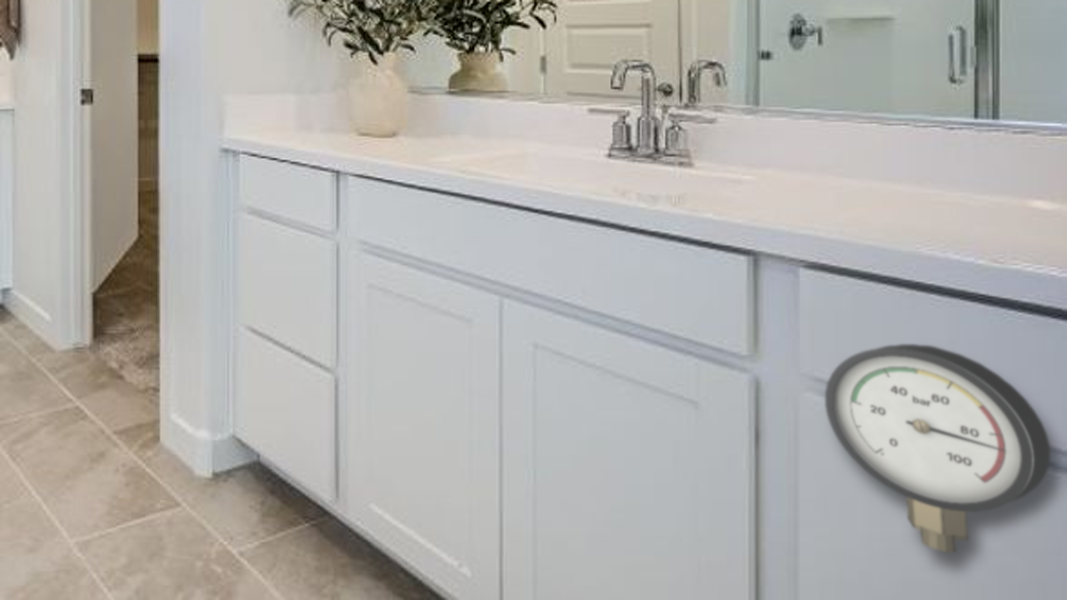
85 bar
